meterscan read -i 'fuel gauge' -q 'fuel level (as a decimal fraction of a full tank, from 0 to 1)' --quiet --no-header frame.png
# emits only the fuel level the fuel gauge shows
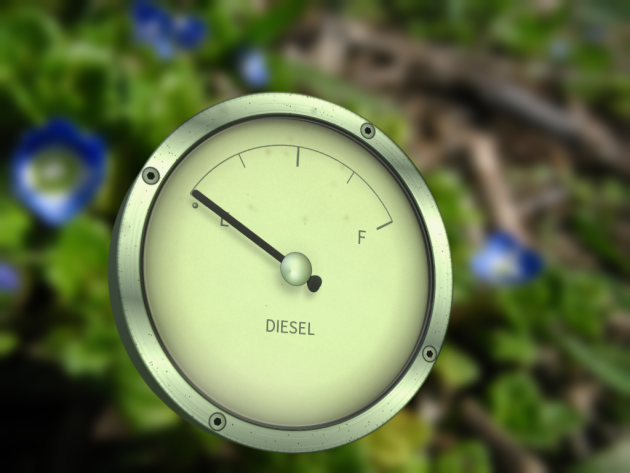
0
